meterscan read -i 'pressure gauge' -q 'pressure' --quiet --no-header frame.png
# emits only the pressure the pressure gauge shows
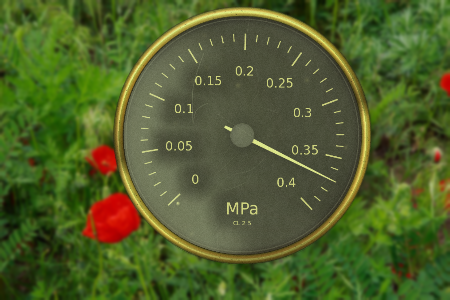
0.37 MPa
